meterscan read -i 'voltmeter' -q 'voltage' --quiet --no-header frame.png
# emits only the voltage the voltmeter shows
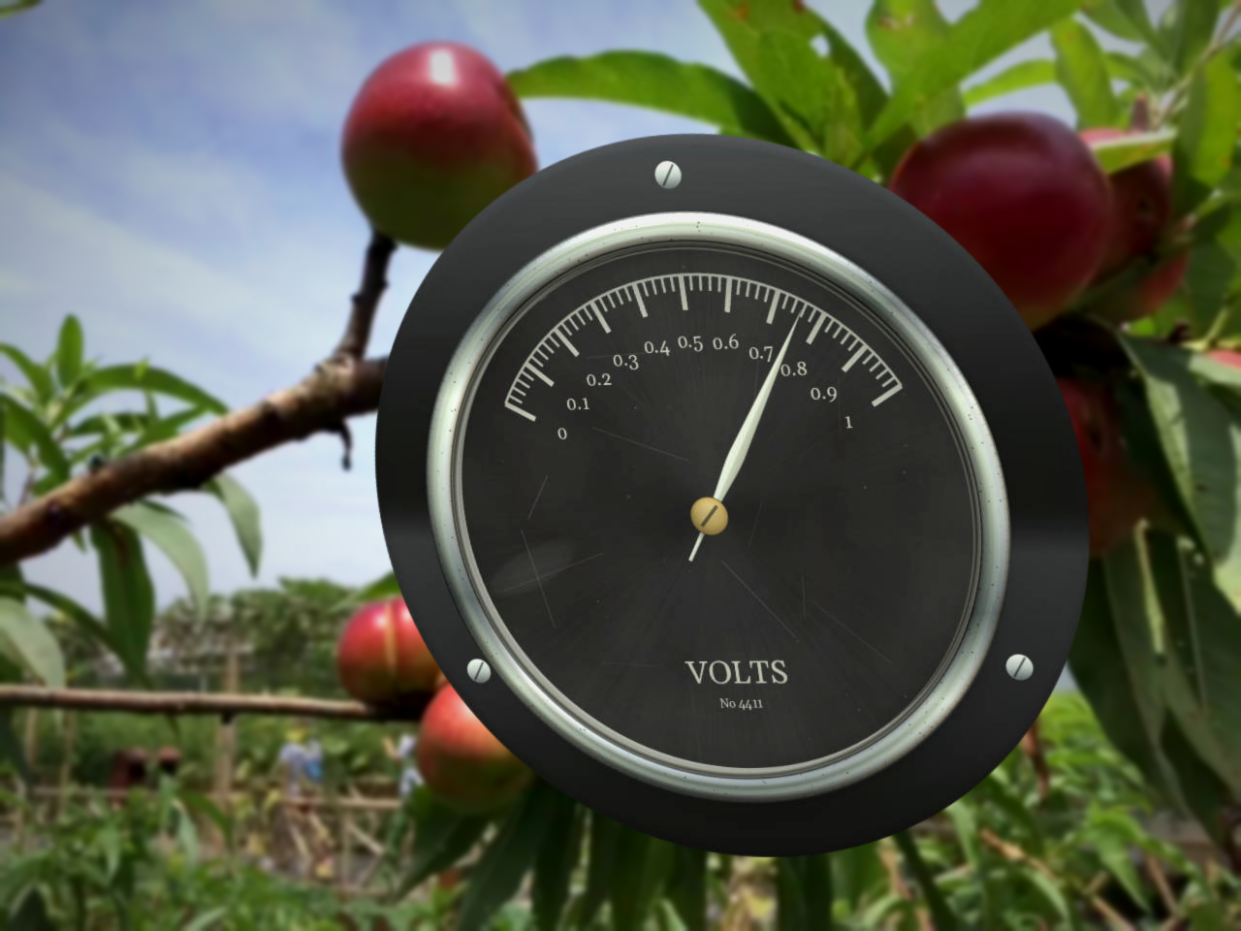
0.76 V
